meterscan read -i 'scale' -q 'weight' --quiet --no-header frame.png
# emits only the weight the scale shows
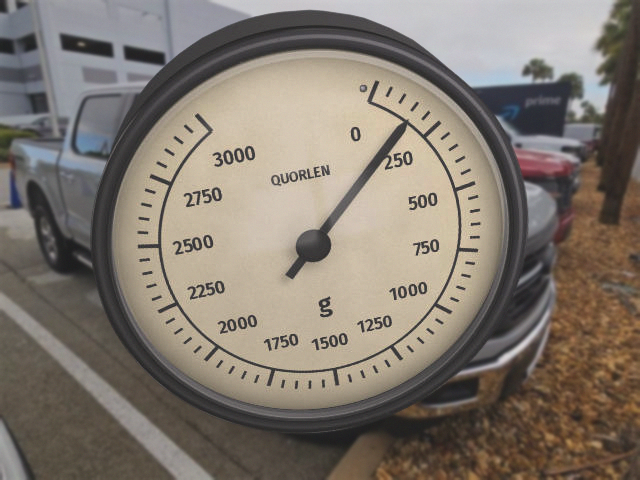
150 g
